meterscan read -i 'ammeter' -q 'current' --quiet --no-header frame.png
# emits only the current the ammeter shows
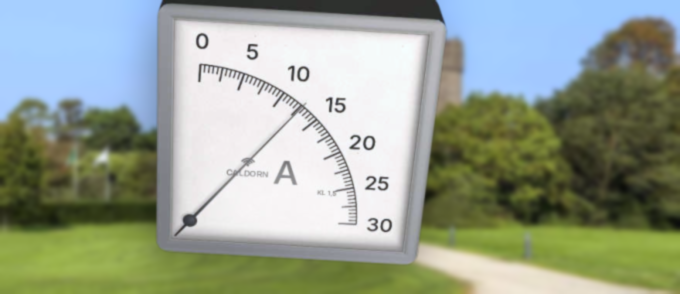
12.5 A
